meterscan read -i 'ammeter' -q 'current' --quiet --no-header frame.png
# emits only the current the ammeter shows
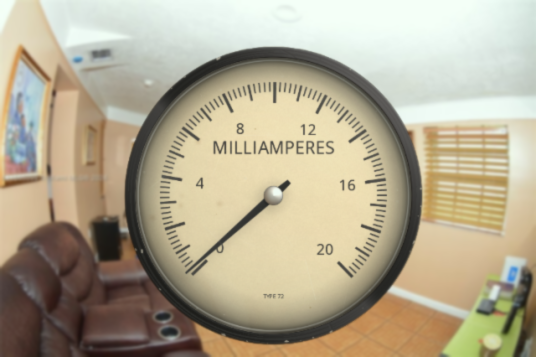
0.2 mA
